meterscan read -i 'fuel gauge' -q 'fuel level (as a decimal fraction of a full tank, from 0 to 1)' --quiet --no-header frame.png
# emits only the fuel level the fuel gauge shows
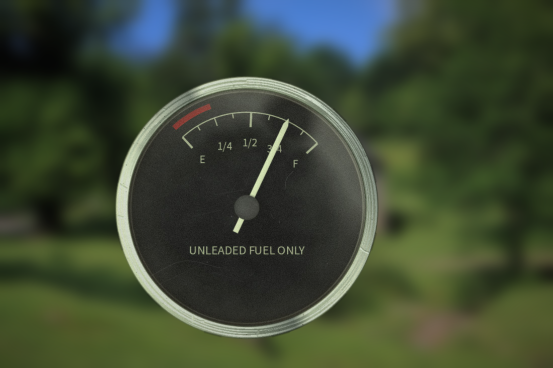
0.75
